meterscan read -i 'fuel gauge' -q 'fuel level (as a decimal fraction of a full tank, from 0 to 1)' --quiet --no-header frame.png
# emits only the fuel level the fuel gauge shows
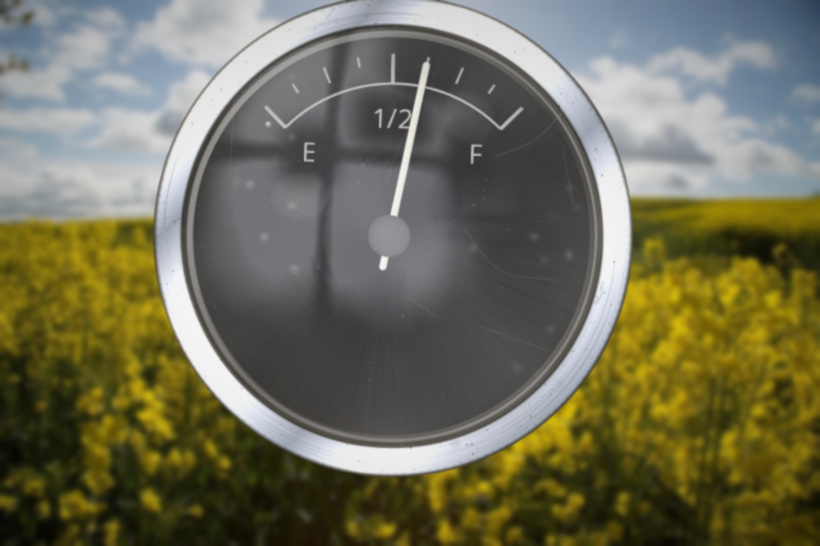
0.625
